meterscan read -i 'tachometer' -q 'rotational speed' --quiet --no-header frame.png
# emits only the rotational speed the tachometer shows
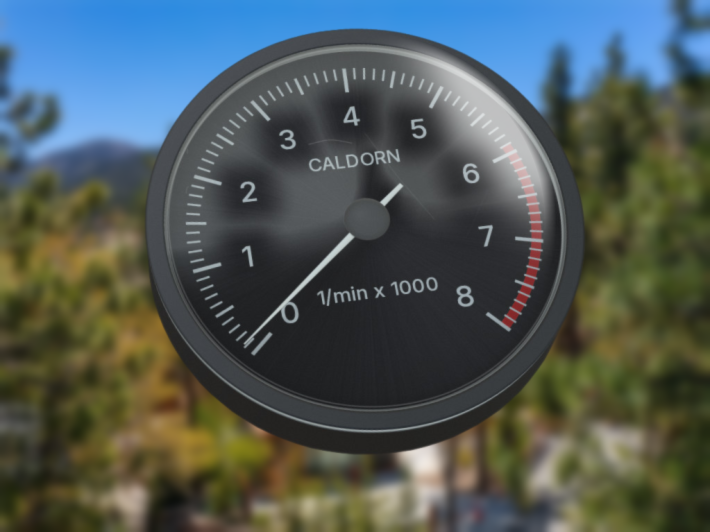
100 rpm
